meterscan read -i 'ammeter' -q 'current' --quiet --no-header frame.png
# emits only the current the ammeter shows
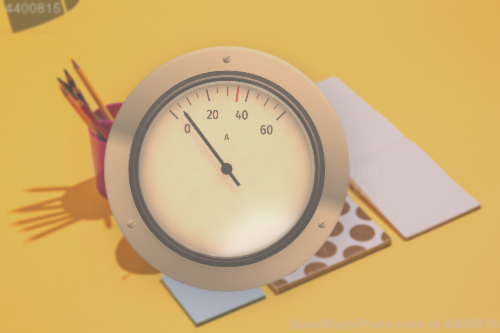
5 A
